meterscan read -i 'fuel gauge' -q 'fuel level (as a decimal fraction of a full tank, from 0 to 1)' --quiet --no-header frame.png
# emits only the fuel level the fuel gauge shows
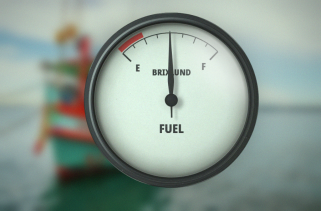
0.5
